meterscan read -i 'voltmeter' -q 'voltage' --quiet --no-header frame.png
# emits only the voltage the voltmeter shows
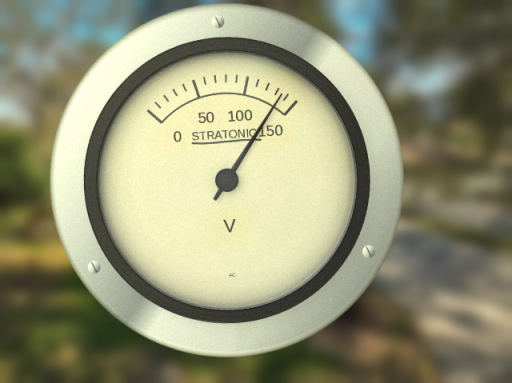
135 V
